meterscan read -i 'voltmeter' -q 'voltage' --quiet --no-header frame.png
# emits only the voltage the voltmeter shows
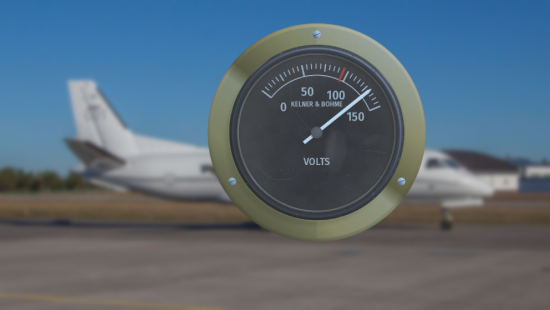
130 V
